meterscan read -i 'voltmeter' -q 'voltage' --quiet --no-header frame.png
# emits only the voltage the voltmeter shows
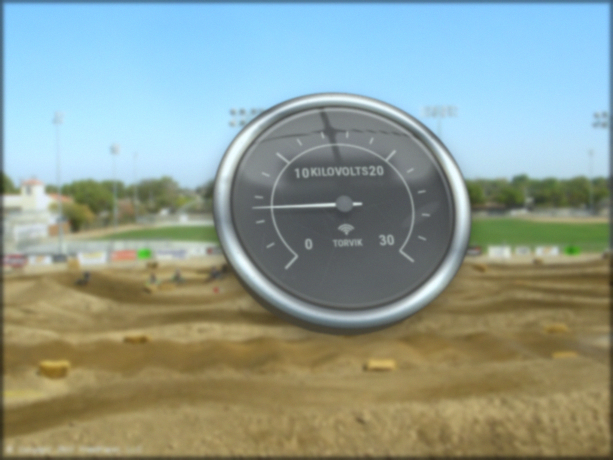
5 kV
